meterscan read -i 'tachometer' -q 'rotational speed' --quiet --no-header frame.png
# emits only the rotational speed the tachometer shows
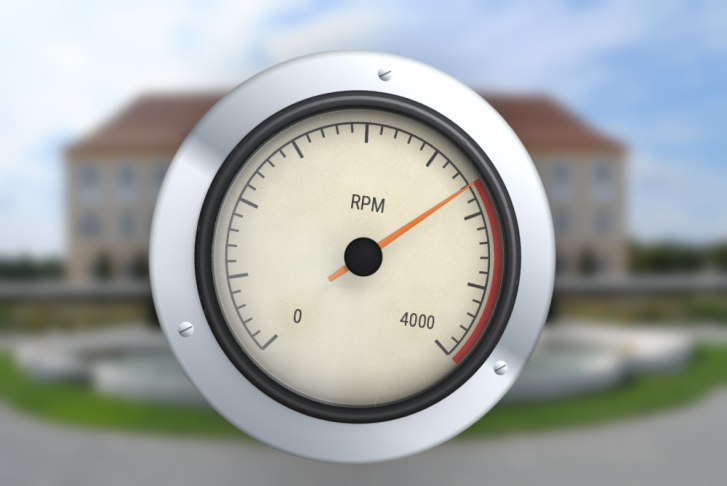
2800 rpm
